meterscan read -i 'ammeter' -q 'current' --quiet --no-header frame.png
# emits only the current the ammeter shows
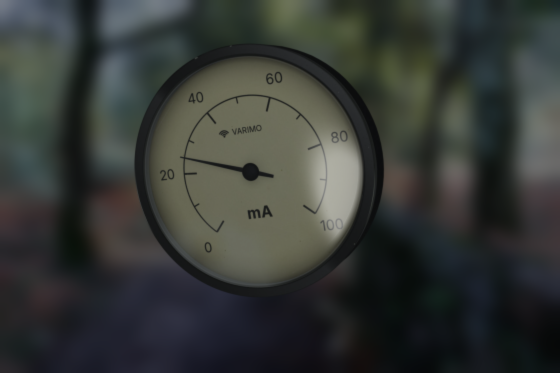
25 mA
